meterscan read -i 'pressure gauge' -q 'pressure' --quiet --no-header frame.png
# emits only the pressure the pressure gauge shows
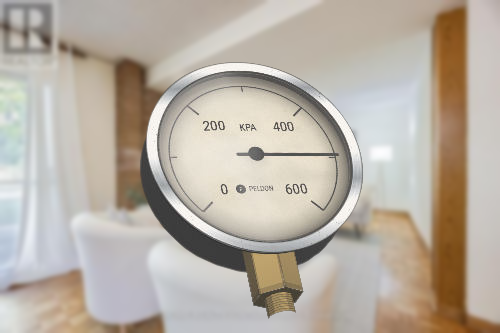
500 kPa
